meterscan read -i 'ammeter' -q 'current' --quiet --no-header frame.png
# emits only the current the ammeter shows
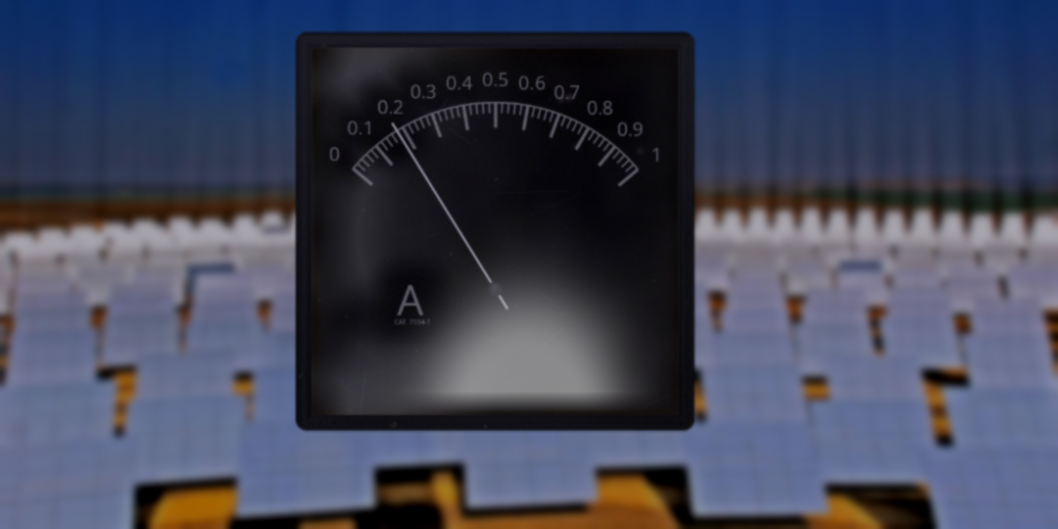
0.18 A
